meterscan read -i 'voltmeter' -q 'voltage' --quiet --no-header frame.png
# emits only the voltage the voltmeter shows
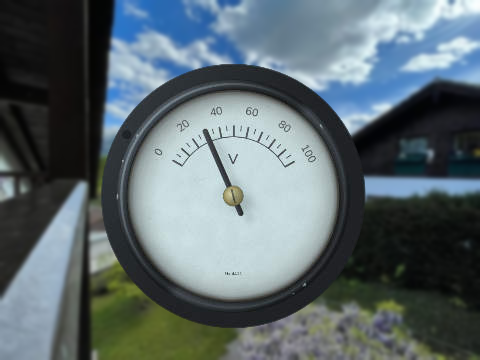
30 V
